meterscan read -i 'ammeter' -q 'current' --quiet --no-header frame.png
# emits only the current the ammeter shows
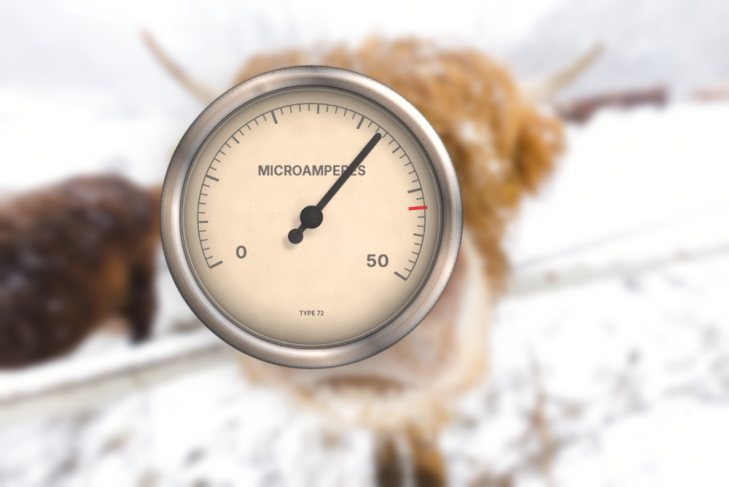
32.5 µA
